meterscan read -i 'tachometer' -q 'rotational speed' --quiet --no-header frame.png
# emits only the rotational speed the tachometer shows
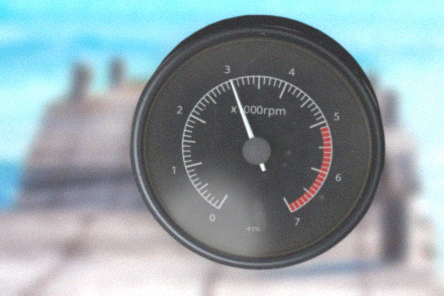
3000 rpm
